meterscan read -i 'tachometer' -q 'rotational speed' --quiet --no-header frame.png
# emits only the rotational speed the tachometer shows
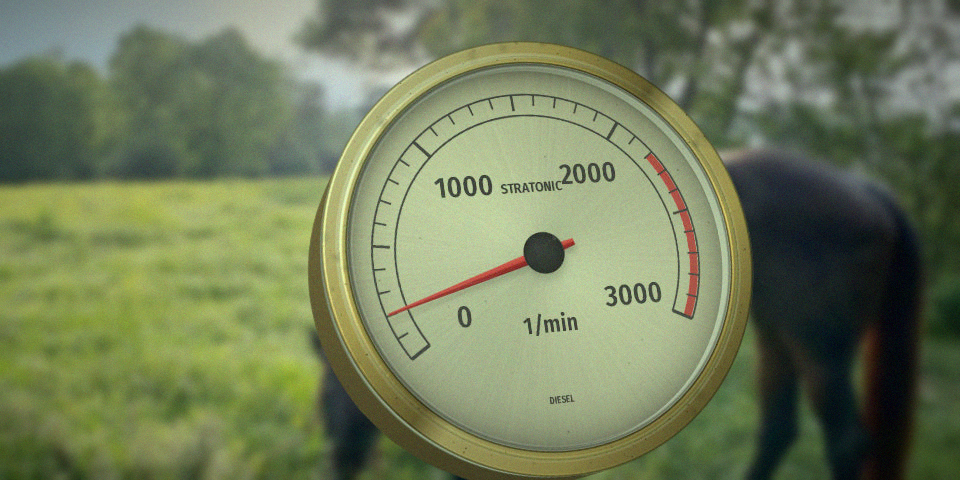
200 rpm
